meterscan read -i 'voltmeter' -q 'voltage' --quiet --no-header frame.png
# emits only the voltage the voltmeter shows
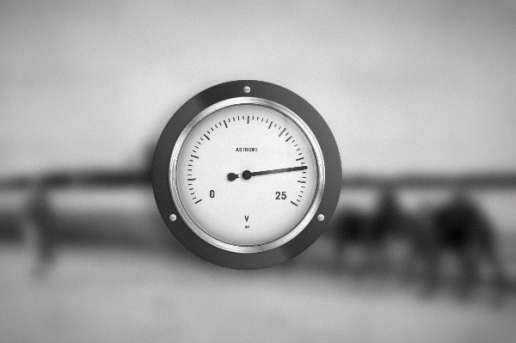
21 V
